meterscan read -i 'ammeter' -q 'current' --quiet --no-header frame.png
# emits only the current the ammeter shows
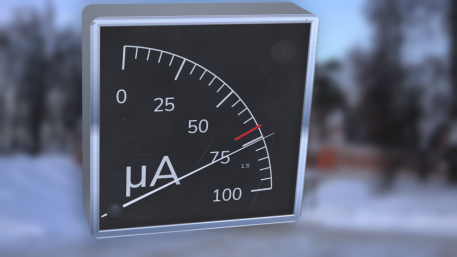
75 µA
